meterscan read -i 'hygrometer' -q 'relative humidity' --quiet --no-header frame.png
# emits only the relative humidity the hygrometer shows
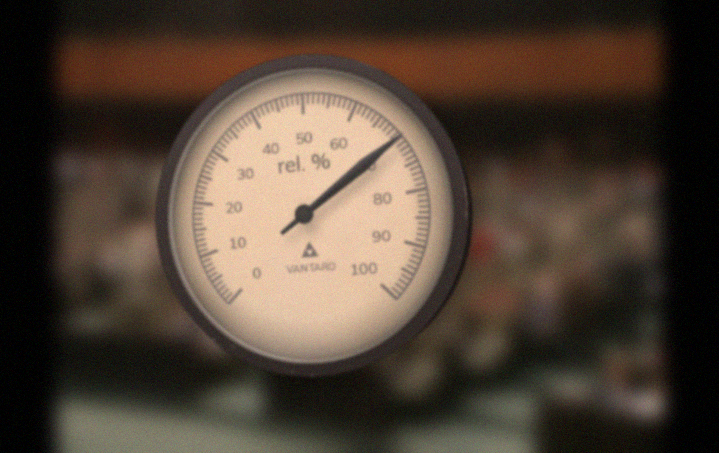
70 %
